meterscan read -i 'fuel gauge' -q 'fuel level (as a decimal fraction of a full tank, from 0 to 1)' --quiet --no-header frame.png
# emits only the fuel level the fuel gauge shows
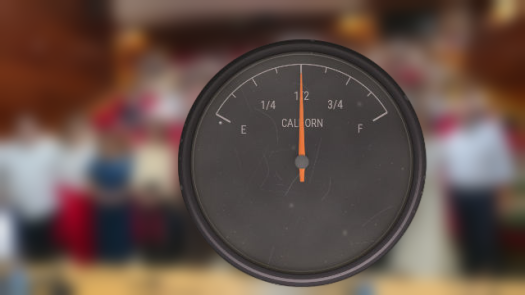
0.5
